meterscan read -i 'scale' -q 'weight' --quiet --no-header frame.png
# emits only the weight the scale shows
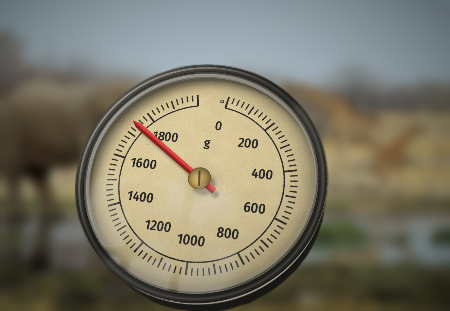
1740 g
